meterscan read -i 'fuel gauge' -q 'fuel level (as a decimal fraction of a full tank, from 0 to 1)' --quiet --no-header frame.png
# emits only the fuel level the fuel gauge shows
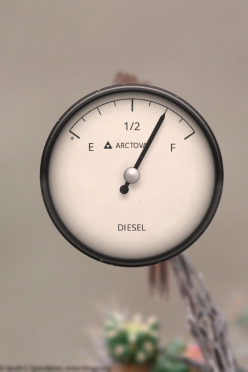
0.75
